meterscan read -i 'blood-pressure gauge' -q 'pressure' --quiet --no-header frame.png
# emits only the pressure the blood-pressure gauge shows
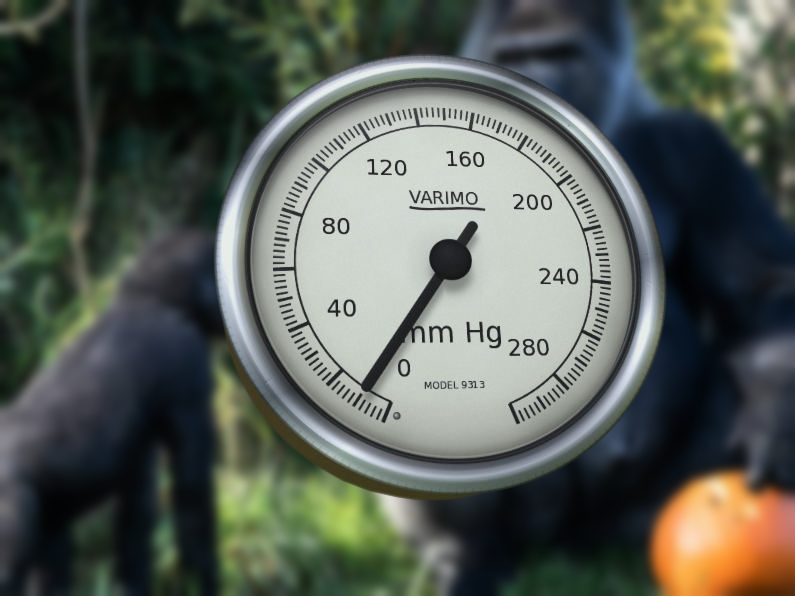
10 mmHg
